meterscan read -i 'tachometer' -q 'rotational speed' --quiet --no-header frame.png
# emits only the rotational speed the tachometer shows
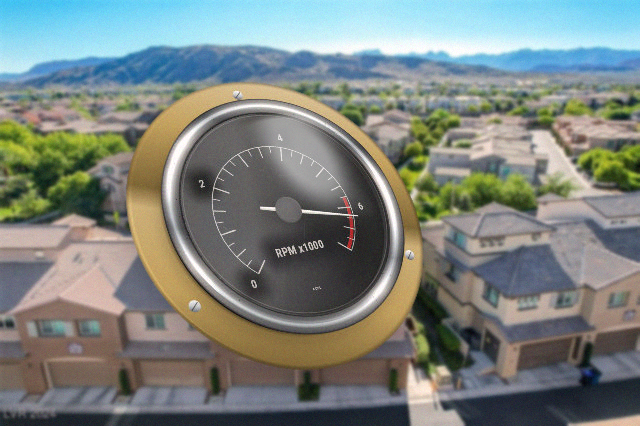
6250 rpm
